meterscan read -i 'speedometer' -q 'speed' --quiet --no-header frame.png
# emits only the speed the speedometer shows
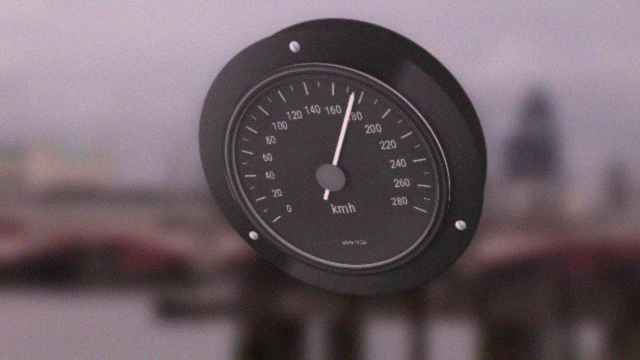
175 km/h
